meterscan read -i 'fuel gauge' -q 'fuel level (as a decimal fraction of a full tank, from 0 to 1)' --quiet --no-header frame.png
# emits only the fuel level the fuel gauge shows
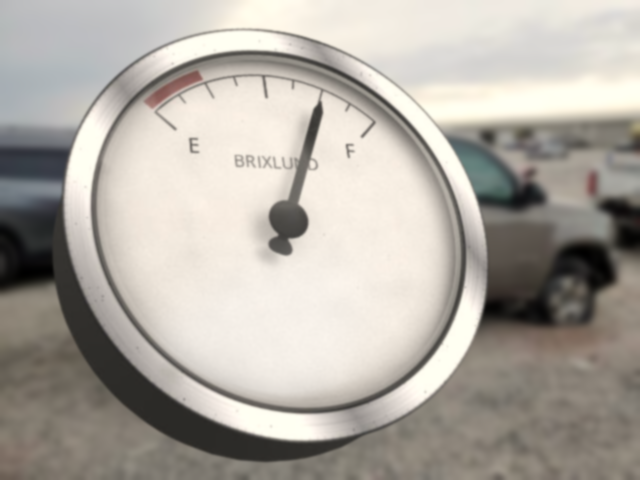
0.75
